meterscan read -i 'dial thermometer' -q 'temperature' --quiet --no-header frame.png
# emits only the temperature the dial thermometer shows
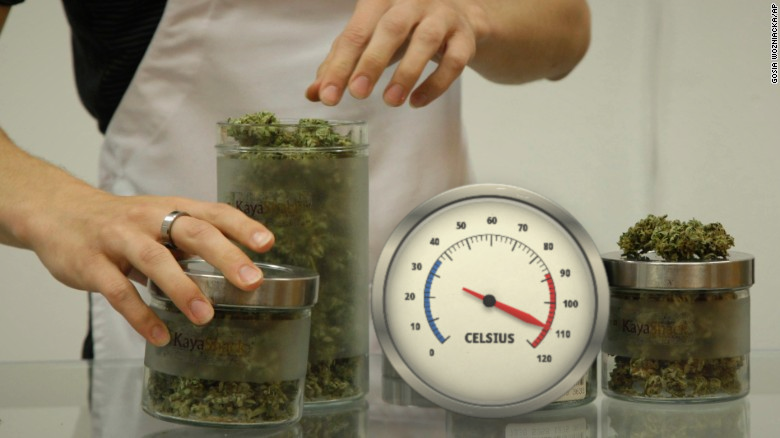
110 °C
